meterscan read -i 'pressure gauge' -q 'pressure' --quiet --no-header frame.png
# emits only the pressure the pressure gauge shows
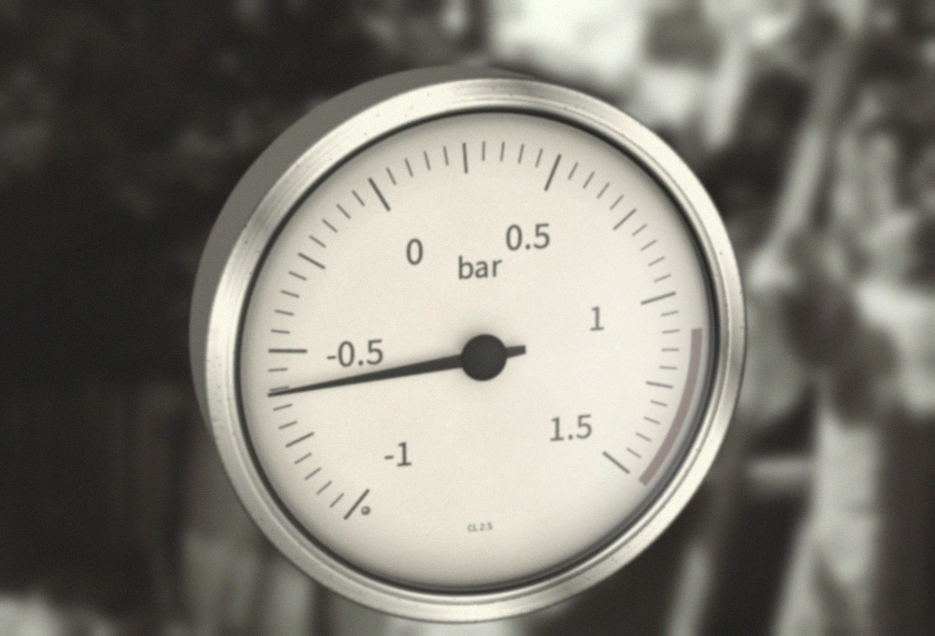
-0.6 bar
